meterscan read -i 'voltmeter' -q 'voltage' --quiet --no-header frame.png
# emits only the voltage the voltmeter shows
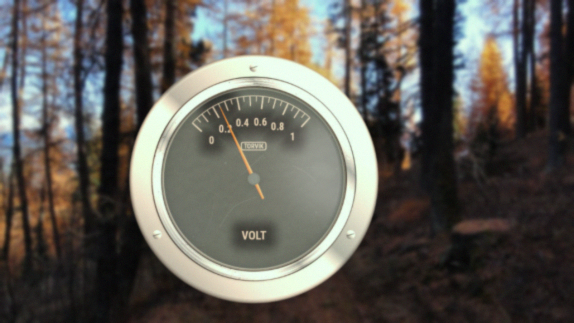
0.25 V
